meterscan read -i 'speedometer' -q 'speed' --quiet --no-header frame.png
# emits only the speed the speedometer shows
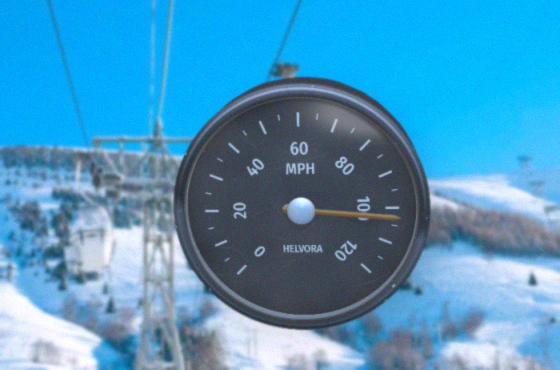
102.5 mph
